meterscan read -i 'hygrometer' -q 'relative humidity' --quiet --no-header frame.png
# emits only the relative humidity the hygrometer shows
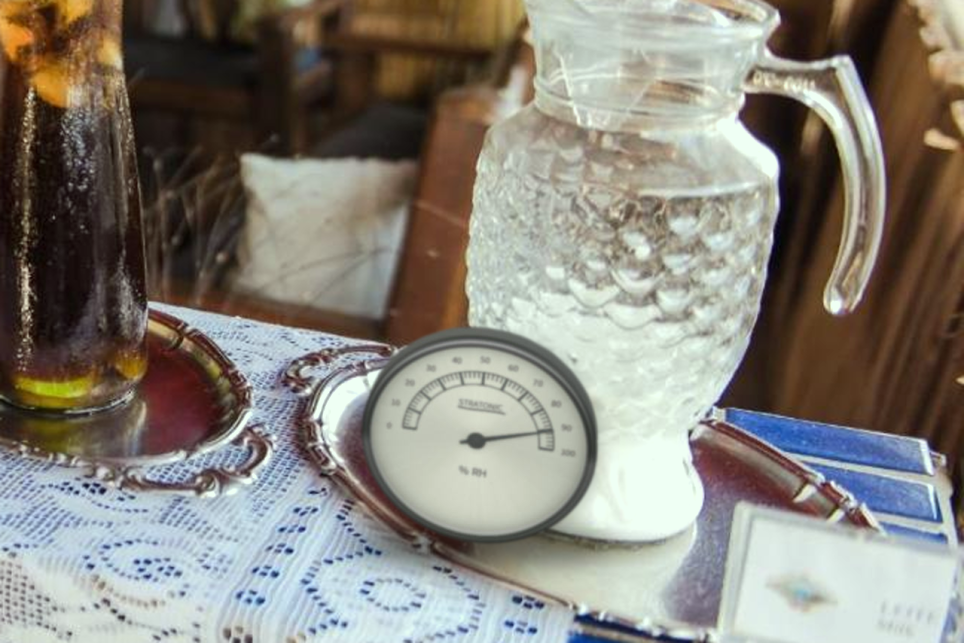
90 %
